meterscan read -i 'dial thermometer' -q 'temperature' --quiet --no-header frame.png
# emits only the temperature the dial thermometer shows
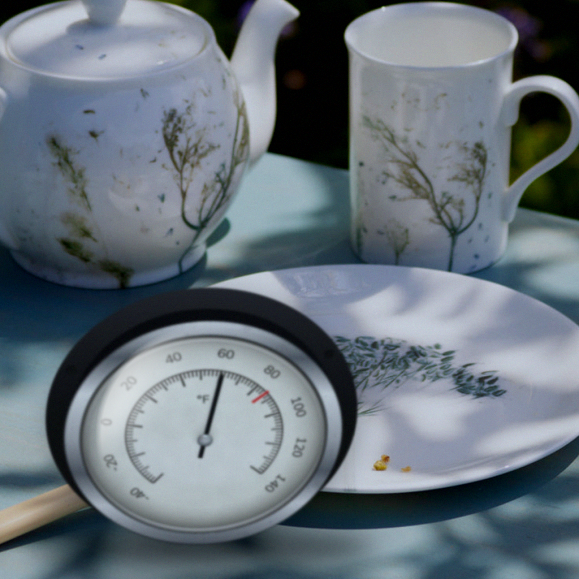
60 °F
